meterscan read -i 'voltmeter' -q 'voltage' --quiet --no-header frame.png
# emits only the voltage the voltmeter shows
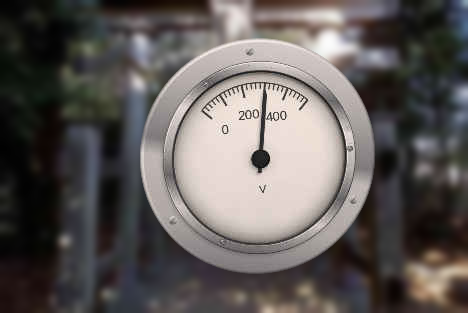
300 V
